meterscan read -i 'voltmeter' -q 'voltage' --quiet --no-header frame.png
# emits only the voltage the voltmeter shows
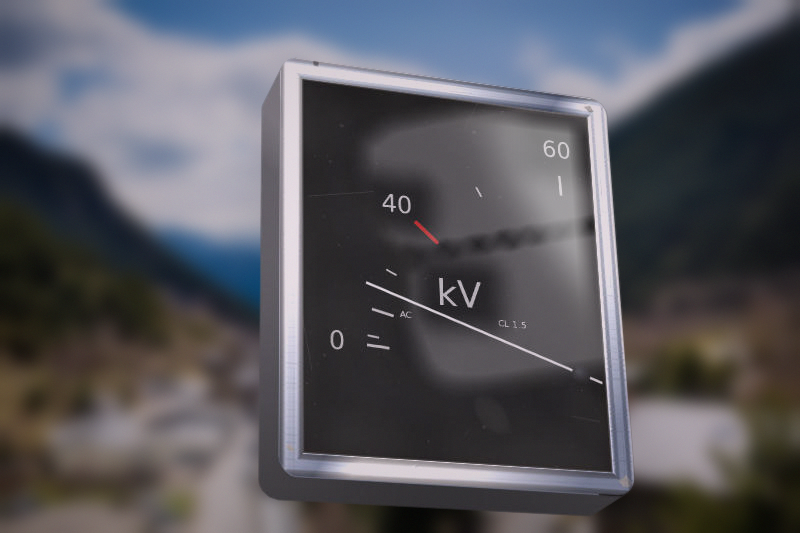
25 kV
